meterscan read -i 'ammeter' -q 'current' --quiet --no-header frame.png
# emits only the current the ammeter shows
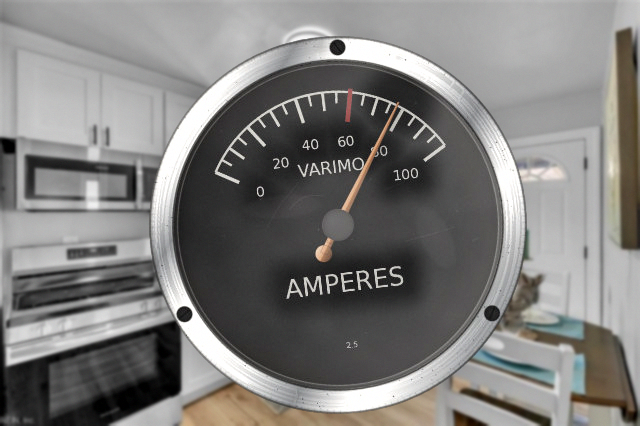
77.5 A
